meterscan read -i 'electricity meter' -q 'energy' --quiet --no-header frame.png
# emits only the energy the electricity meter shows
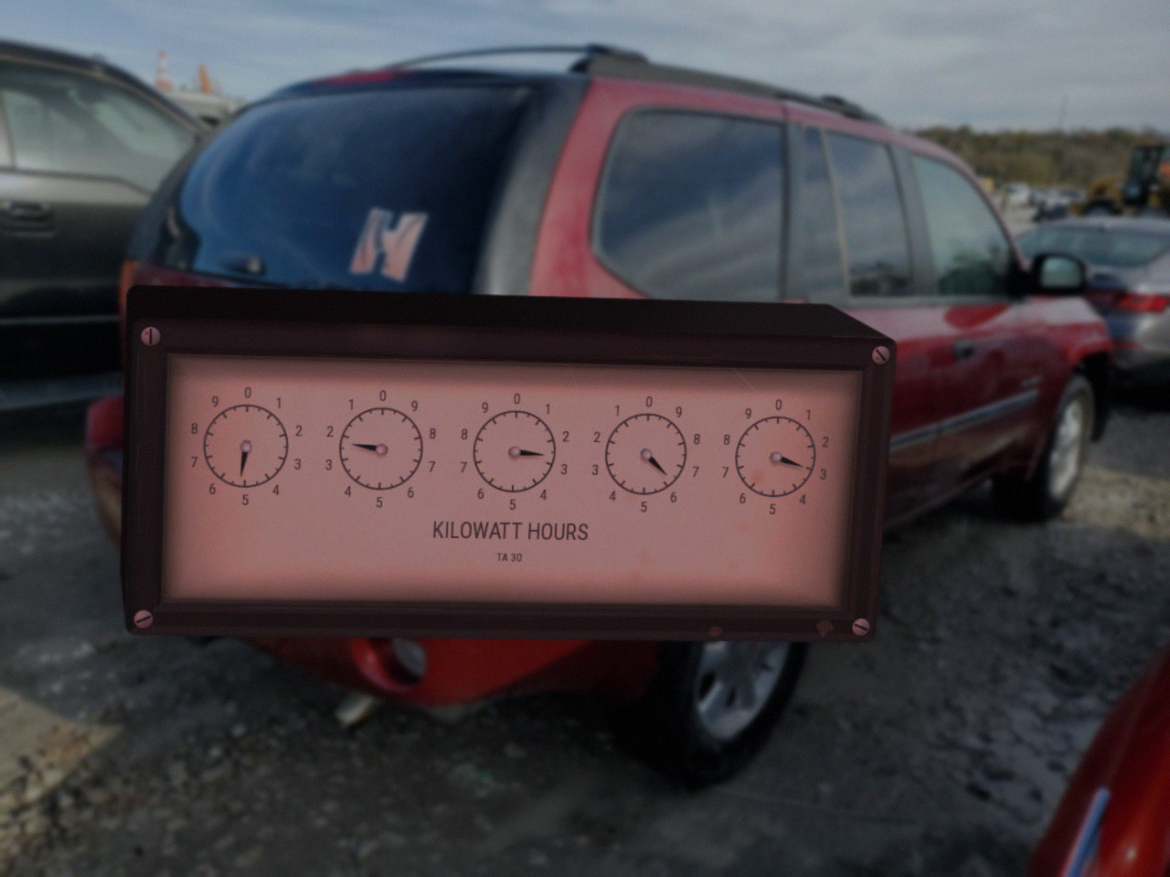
52263 kWh
